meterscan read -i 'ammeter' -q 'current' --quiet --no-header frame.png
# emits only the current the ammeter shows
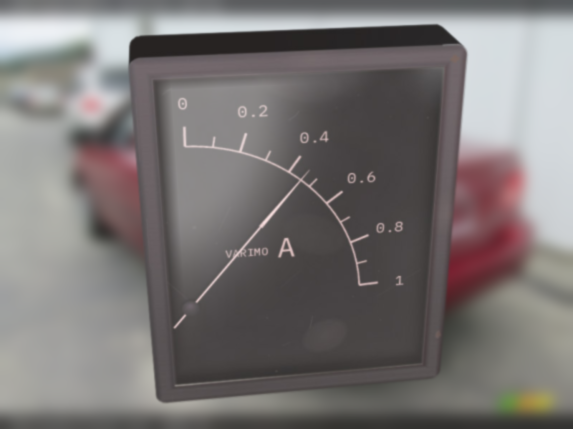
0.45 A
